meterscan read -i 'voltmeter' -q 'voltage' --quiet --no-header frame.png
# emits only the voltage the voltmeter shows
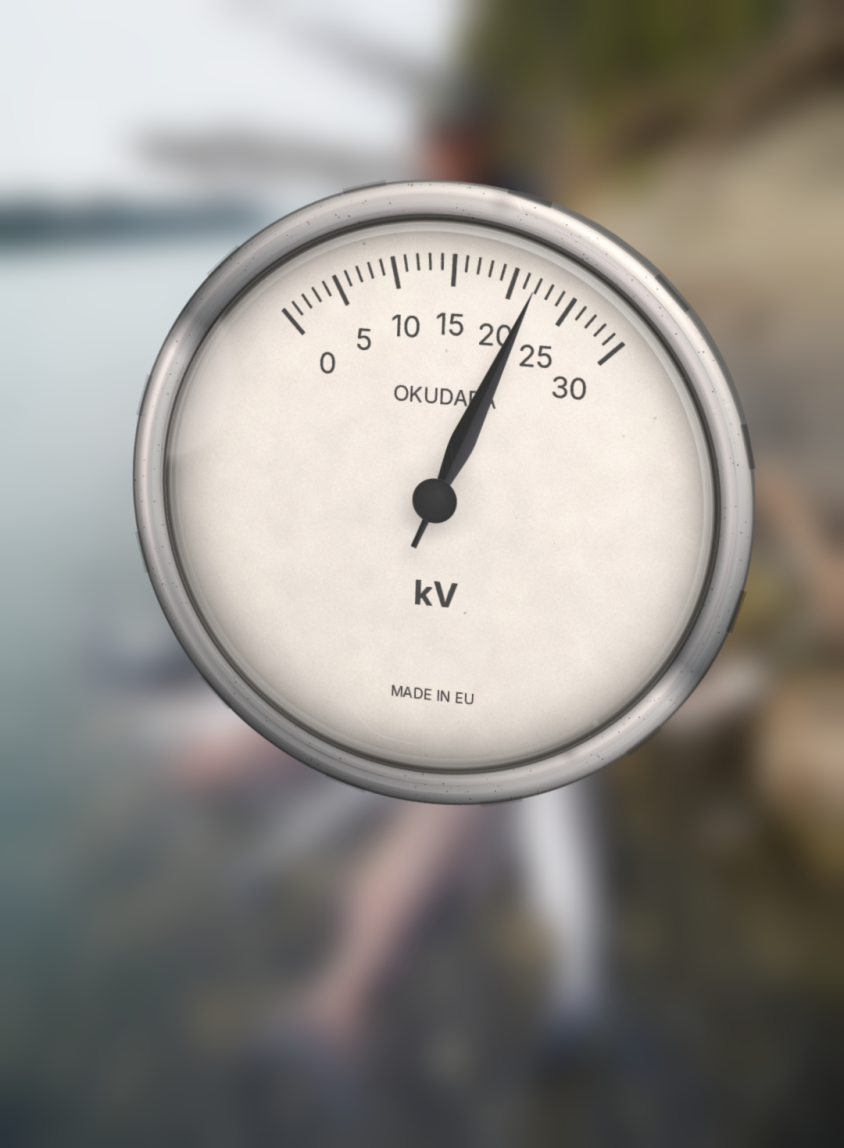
22 kV
